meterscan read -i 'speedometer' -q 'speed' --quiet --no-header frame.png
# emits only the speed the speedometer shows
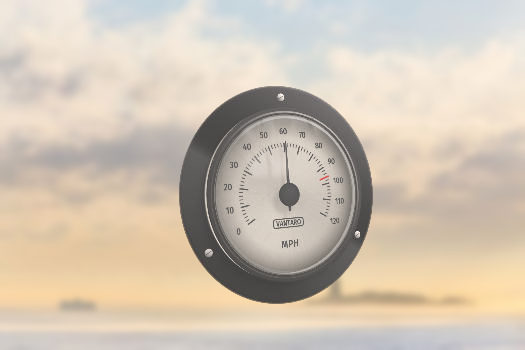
60 mph
